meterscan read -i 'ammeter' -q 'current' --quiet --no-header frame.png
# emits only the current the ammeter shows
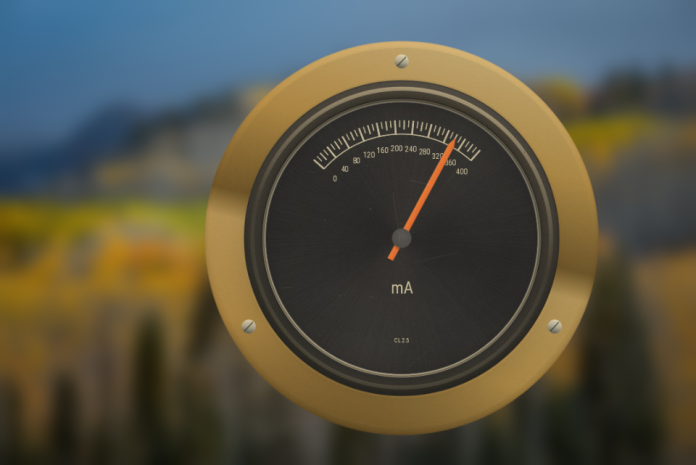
340 mA
